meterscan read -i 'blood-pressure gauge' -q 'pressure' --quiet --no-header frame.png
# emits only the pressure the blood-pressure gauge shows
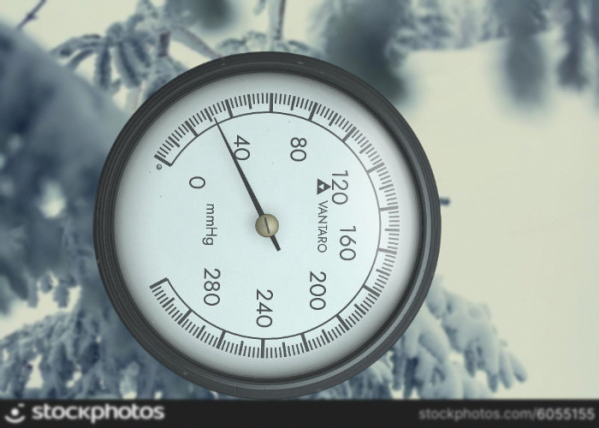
32 mmHg
